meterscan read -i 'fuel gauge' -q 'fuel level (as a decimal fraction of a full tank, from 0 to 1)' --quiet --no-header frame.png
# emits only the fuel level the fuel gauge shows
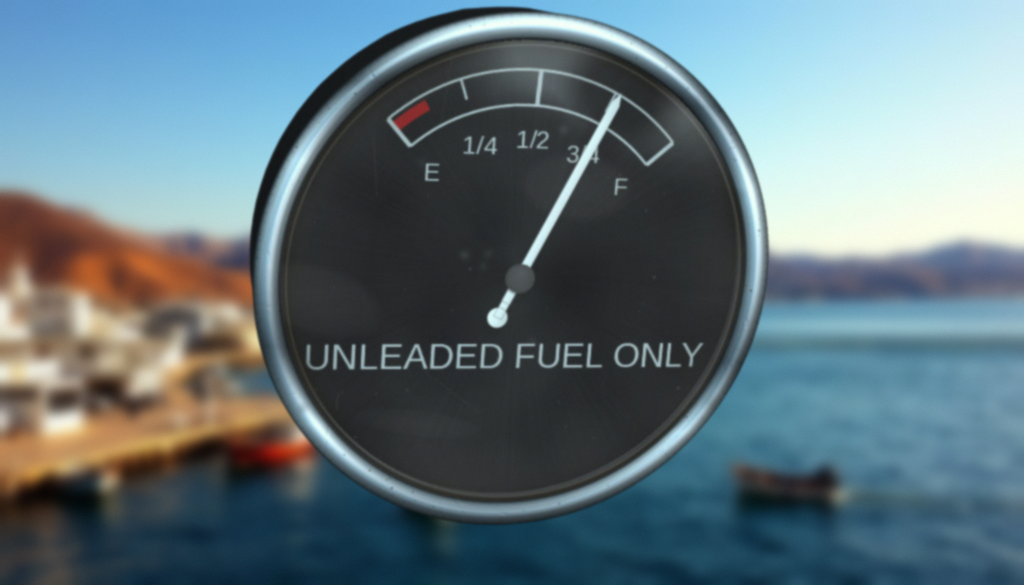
0.75
